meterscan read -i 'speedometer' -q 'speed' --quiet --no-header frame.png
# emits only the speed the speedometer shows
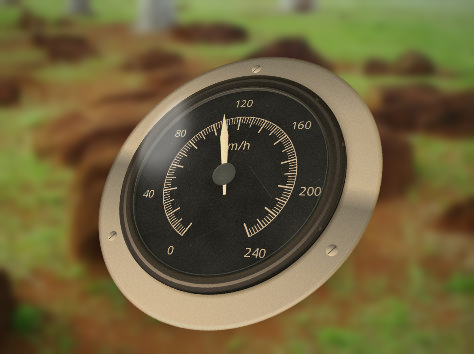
110 km/h
